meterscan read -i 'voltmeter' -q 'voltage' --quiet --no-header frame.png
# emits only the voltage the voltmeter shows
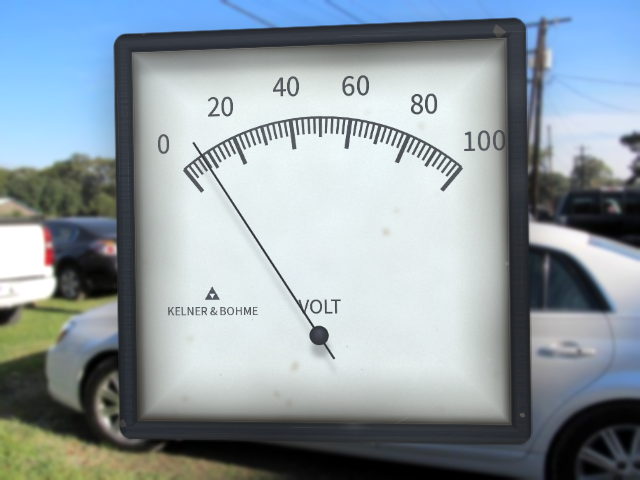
8 V
